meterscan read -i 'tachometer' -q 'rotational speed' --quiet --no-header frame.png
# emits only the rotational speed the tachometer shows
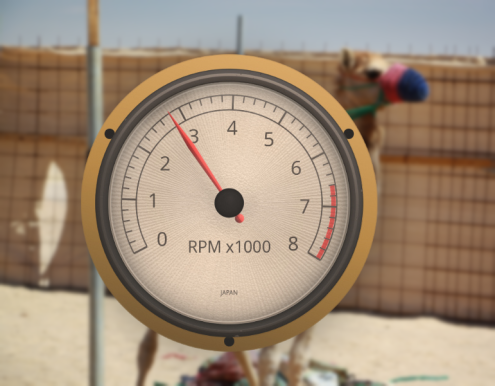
2800 rpm
